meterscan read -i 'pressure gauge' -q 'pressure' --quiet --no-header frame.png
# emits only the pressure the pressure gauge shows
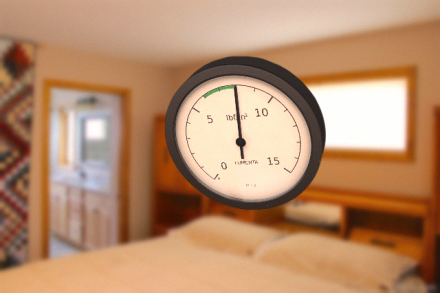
8 psi
